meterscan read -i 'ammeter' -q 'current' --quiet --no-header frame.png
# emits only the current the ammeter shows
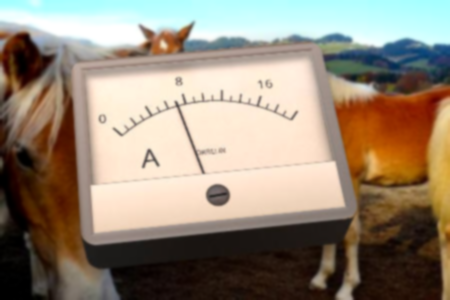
7 A
